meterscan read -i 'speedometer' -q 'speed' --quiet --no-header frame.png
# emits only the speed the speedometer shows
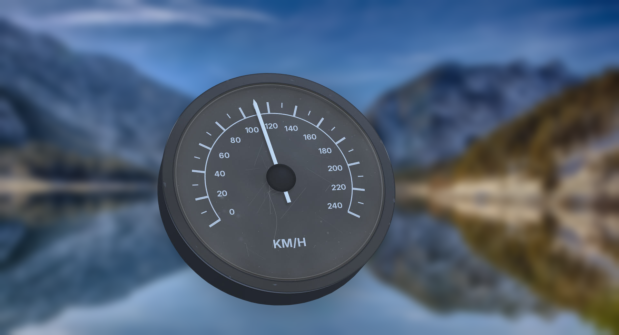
110 km/h
